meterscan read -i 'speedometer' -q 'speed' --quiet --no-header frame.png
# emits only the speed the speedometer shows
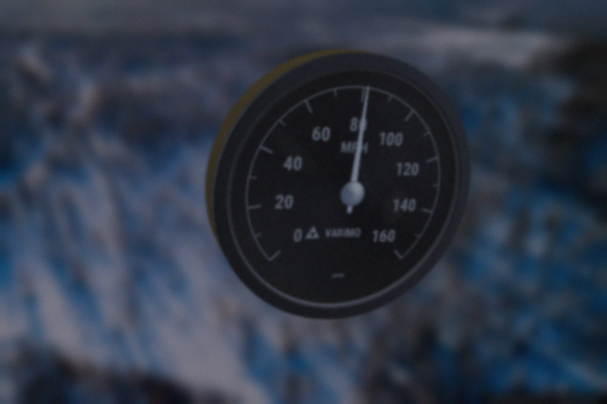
80 mph
